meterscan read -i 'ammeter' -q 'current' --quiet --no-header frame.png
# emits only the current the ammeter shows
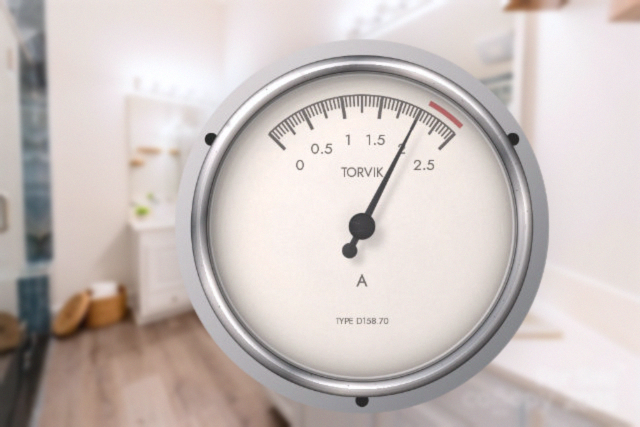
2 A
